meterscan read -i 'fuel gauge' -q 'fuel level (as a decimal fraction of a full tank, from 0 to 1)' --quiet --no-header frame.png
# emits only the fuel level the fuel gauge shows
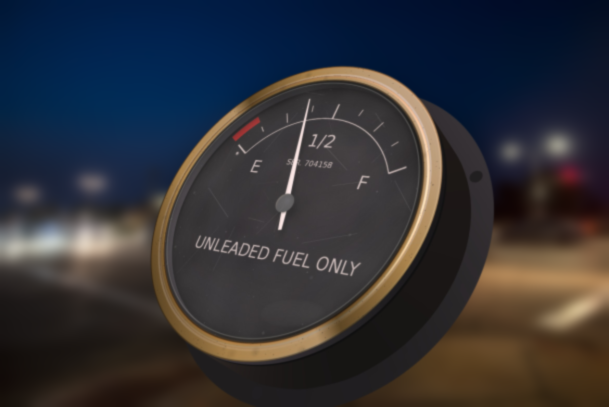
0.375
